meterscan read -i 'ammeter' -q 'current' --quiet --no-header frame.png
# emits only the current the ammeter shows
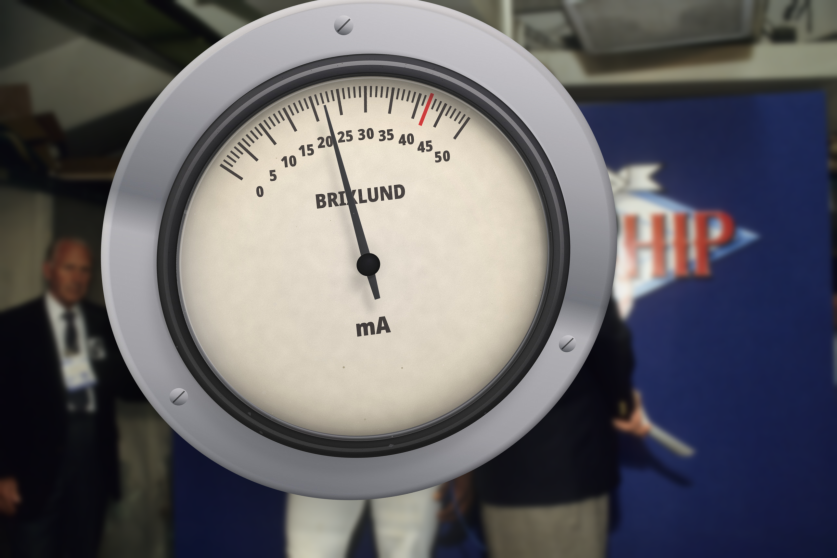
22 mA
